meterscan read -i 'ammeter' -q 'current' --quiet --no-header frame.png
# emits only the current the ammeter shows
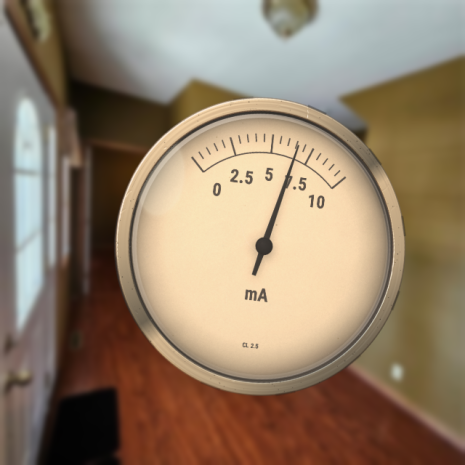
6.5 mA
